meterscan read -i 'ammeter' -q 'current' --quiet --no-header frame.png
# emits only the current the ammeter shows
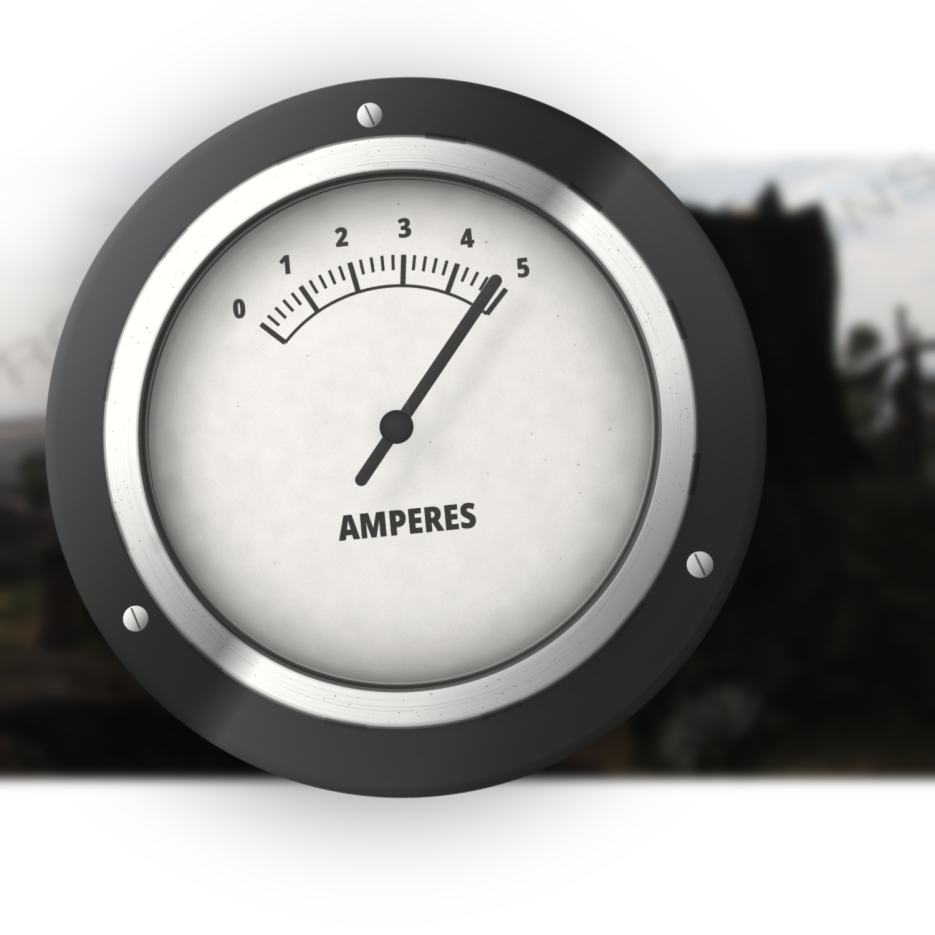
4.8 A
